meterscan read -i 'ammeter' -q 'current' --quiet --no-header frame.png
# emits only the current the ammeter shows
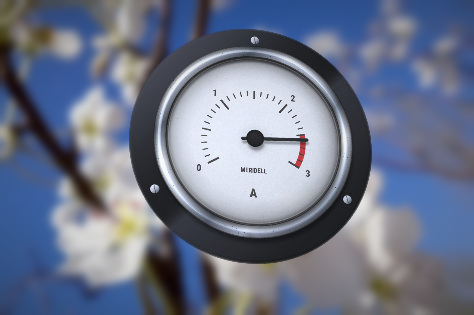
2.6 A
